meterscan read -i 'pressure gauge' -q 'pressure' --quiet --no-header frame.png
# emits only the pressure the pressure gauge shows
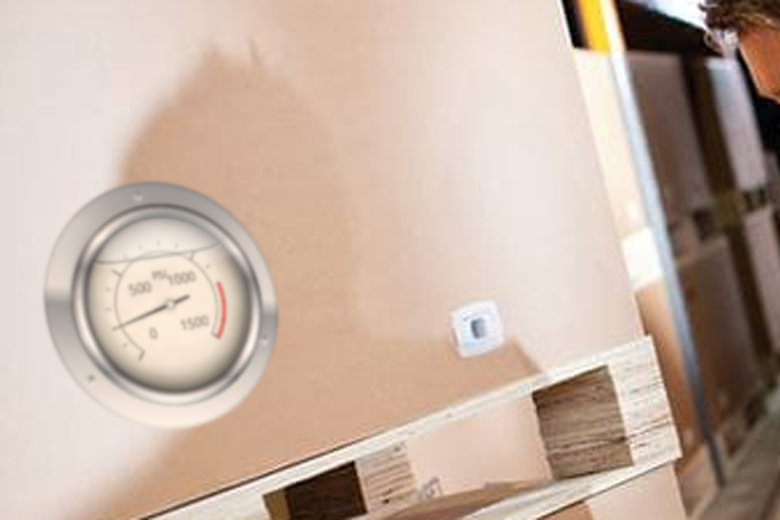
200 psi
